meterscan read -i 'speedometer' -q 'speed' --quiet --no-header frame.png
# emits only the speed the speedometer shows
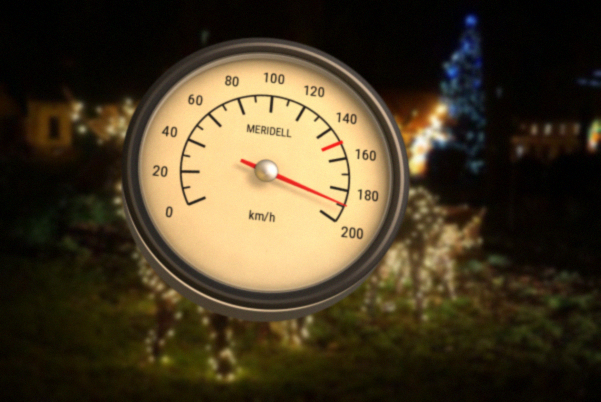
190 km/h
